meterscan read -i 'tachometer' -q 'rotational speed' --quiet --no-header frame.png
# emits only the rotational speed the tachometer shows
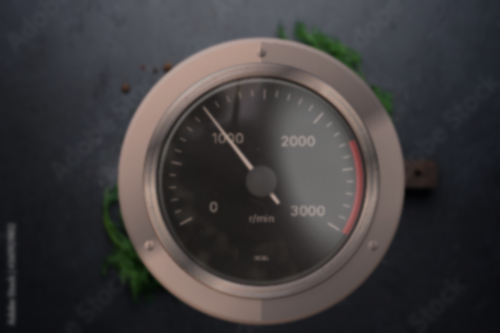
1000 rpm
